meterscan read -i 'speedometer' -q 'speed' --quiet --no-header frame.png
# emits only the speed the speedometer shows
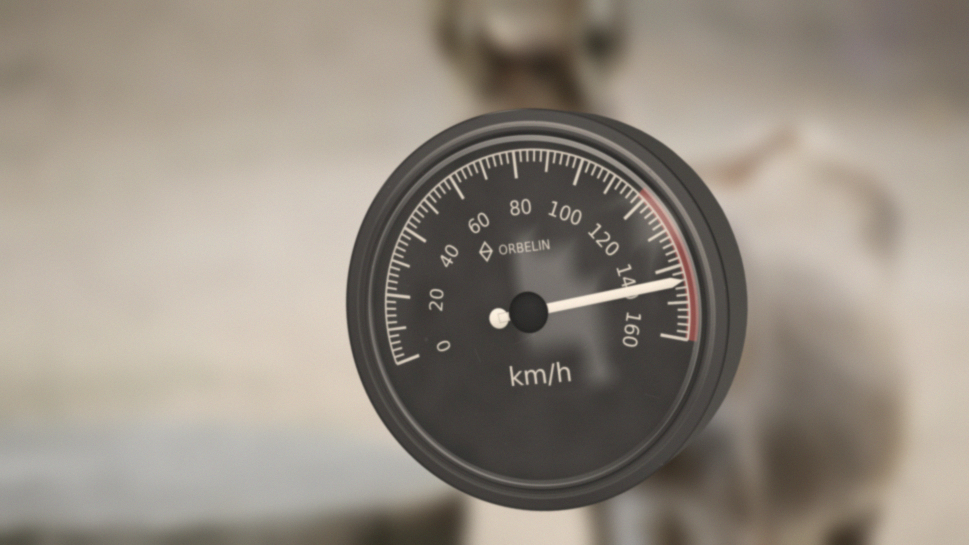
144 km/h
